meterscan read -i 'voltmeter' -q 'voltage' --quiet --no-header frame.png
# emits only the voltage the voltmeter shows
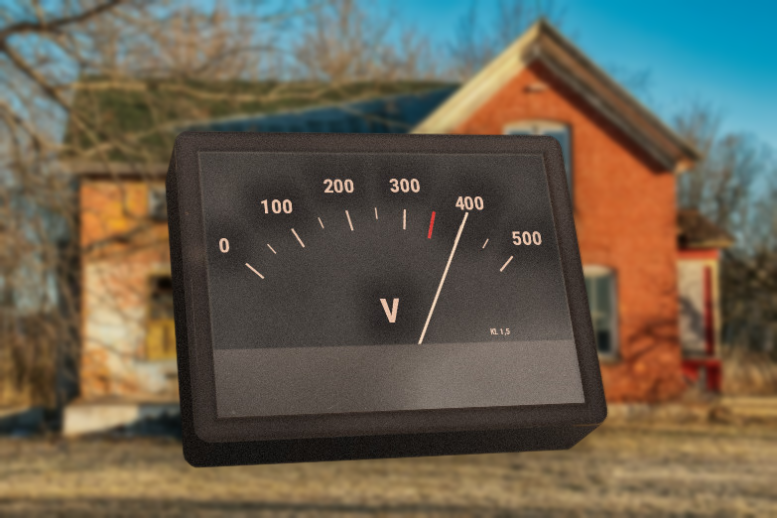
400 V
